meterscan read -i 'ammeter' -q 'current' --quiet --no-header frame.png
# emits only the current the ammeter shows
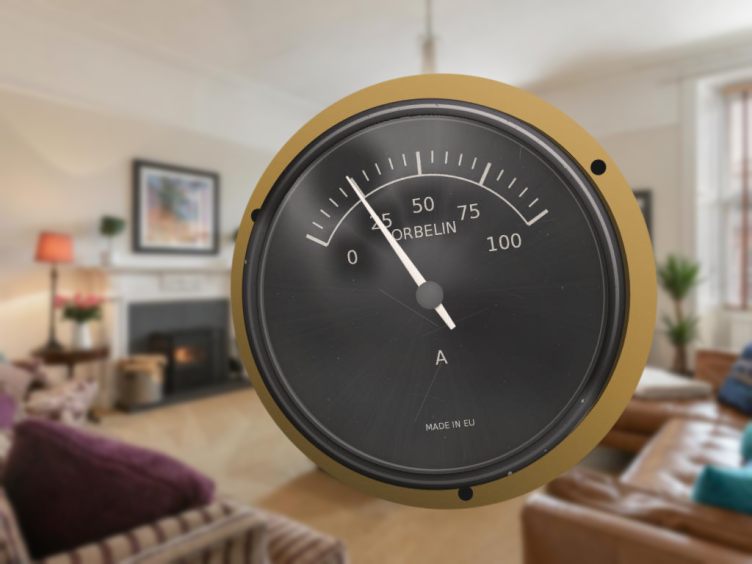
25 A
